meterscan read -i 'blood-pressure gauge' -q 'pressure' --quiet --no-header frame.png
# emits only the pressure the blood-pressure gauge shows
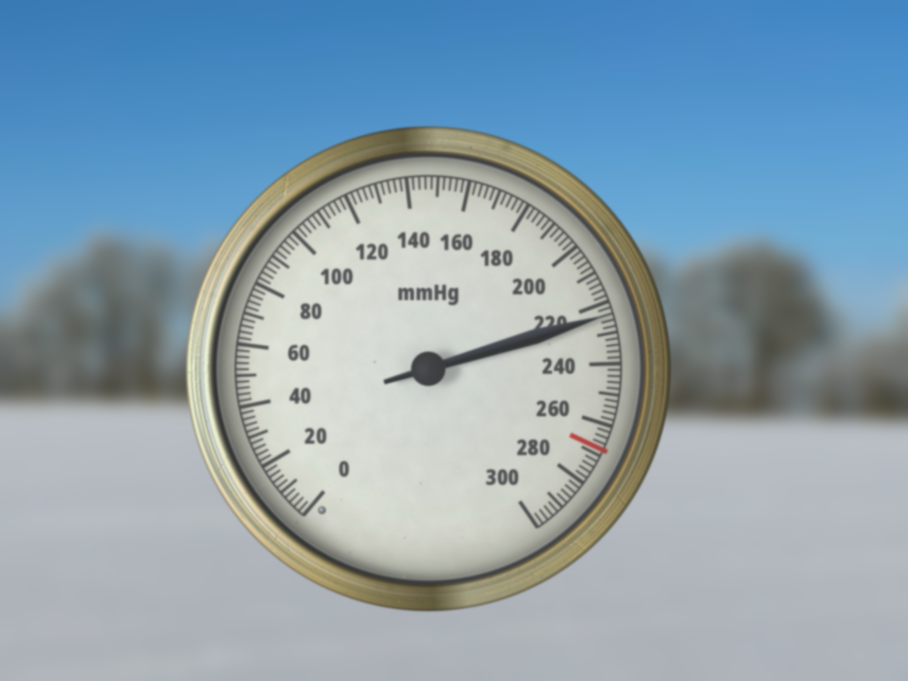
224 mmHg
